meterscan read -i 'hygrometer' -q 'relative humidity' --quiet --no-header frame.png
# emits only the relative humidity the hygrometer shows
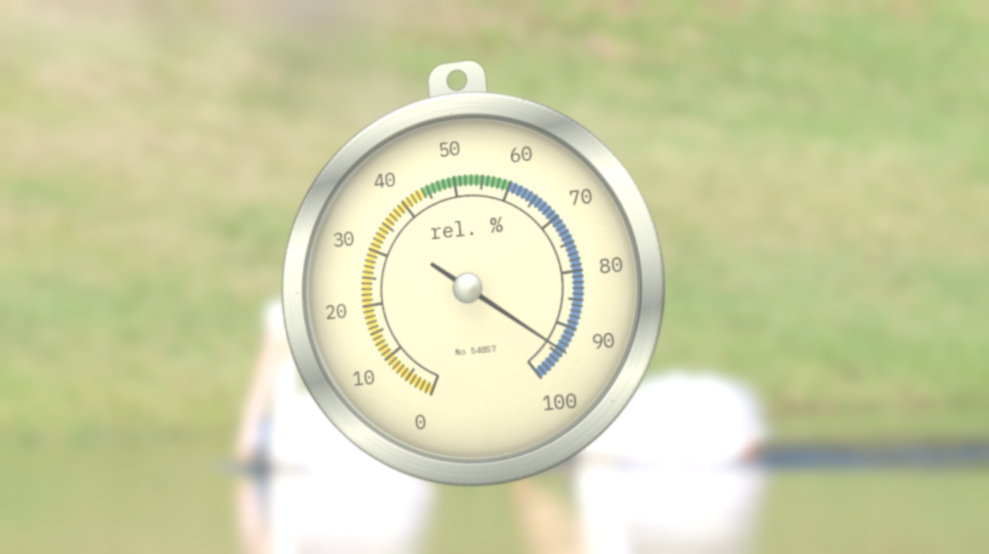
94 %
